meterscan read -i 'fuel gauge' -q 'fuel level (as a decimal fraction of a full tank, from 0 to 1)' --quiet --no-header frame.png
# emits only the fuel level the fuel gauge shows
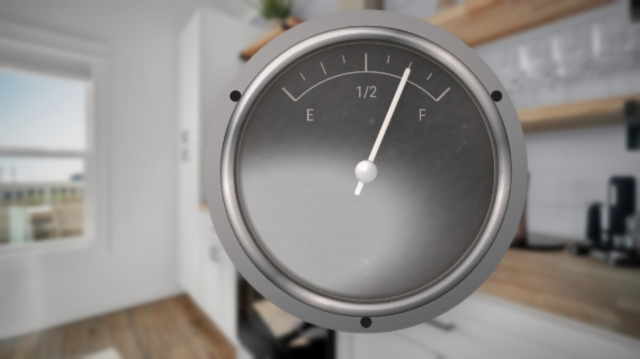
0.75
